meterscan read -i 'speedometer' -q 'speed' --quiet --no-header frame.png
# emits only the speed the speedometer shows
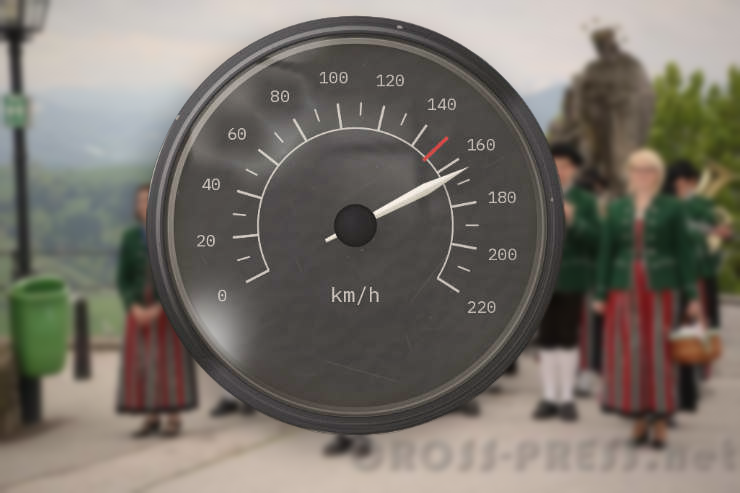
165 km/h
